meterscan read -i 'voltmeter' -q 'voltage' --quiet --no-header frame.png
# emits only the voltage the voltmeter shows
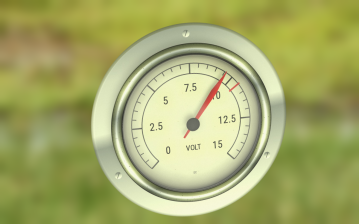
9.5 V
